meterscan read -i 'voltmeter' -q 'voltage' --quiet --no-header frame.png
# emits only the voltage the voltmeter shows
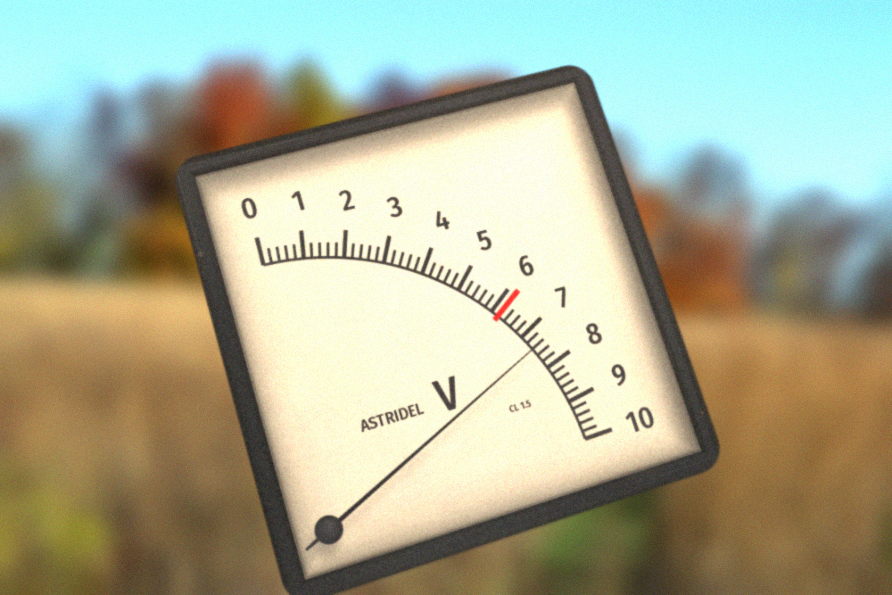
7.4 V
